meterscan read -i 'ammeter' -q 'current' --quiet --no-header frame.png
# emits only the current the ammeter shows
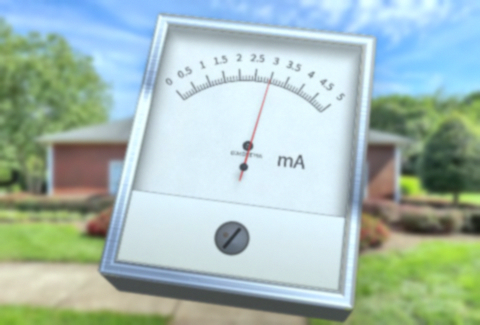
3 mA
